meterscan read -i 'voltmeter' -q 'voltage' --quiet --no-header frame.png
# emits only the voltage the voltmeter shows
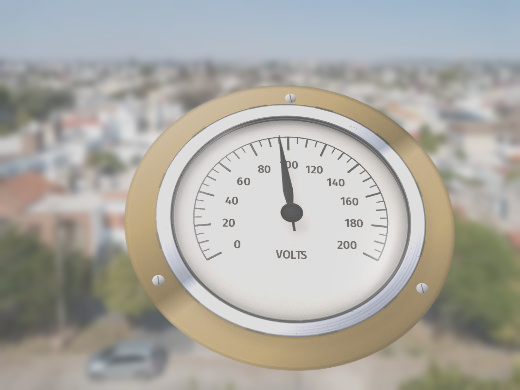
95 V
